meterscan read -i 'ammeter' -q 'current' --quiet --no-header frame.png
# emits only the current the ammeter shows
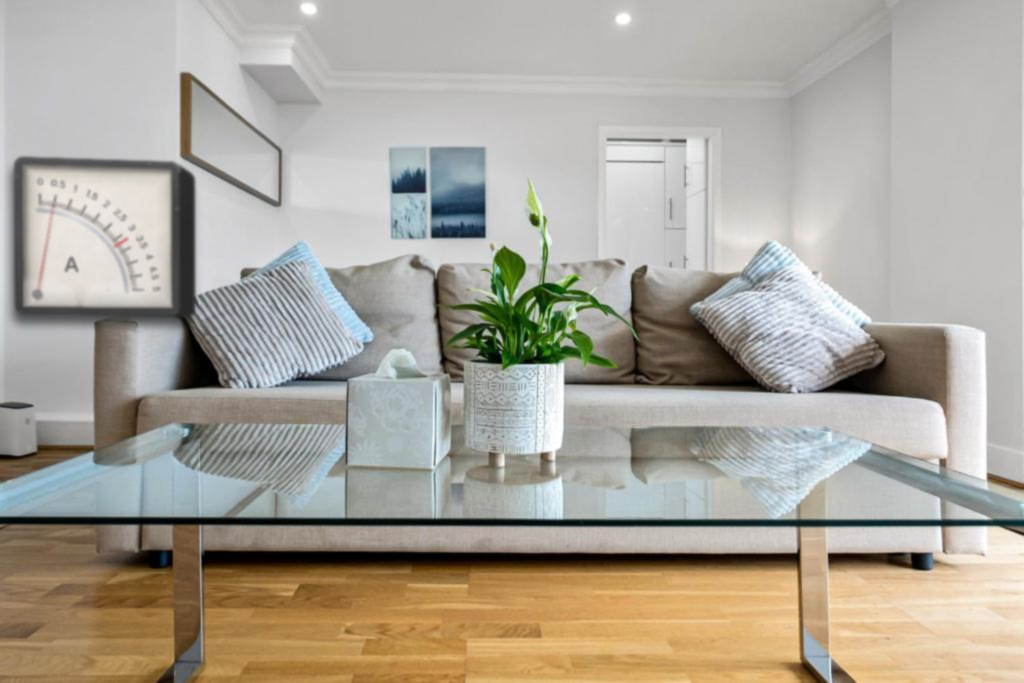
0.5 A
